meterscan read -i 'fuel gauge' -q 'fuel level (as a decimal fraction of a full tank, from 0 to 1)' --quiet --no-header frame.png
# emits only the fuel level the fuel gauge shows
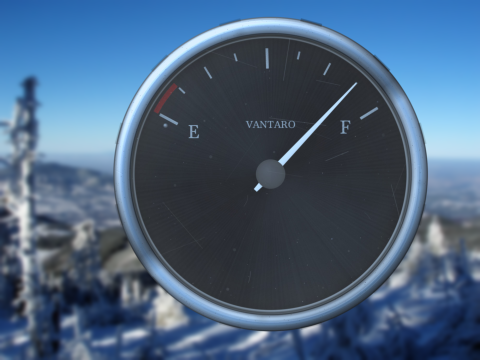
0.875
